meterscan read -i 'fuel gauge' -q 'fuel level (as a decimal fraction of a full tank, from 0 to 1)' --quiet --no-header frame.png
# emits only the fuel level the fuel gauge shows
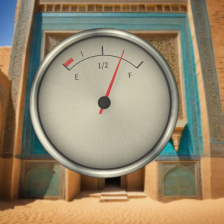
0.75
